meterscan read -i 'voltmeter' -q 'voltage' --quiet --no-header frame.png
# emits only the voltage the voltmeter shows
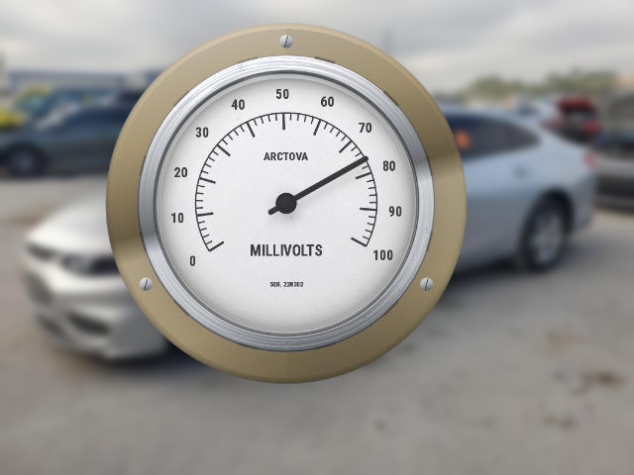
76 mV
